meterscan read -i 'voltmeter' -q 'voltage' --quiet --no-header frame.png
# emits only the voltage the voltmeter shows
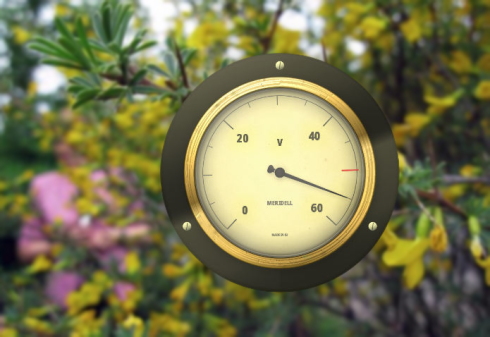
55 V
